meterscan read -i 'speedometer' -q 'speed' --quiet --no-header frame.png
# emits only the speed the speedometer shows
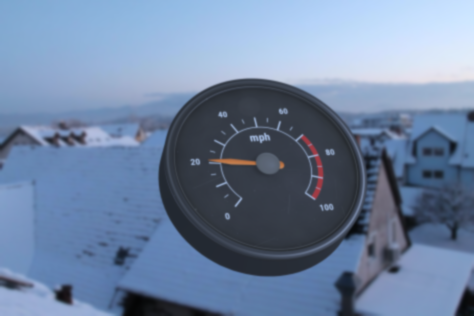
20 mph
